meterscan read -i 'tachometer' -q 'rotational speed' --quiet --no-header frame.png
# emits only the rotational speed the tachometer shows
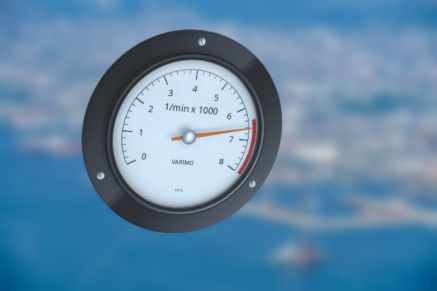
6600 rpm
